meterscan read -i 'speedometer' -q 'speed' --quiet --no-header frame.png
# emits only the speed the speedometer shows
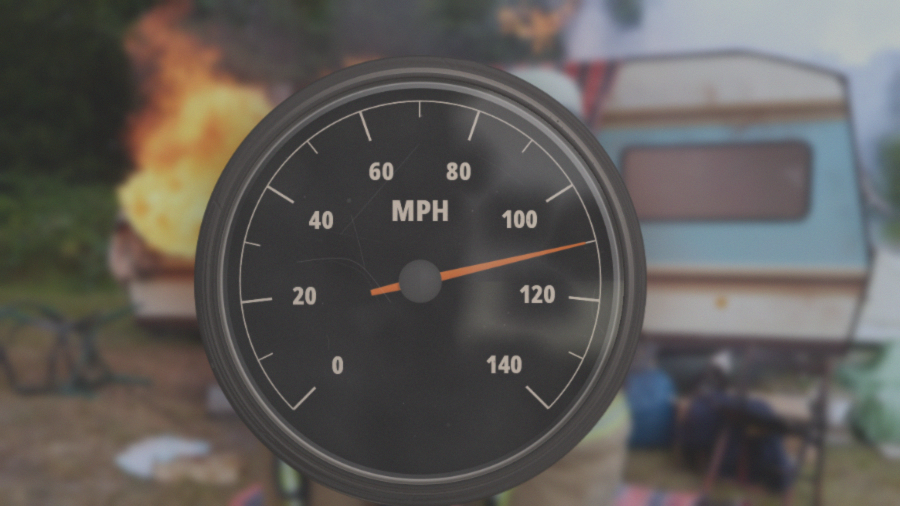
110 mph
